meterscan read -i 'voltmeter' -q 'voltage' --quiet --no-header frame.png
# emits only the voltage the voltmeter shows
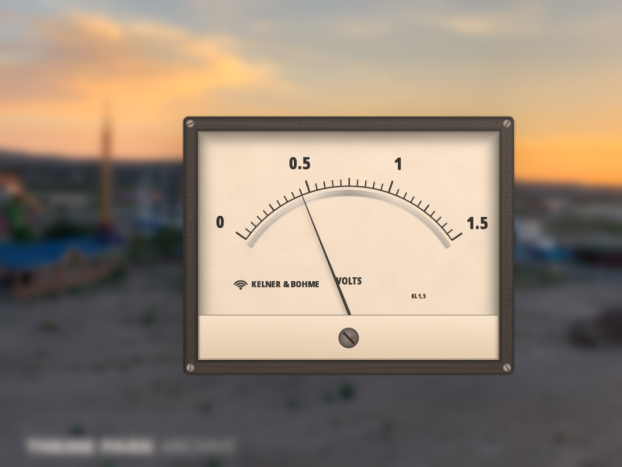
0.45 V
